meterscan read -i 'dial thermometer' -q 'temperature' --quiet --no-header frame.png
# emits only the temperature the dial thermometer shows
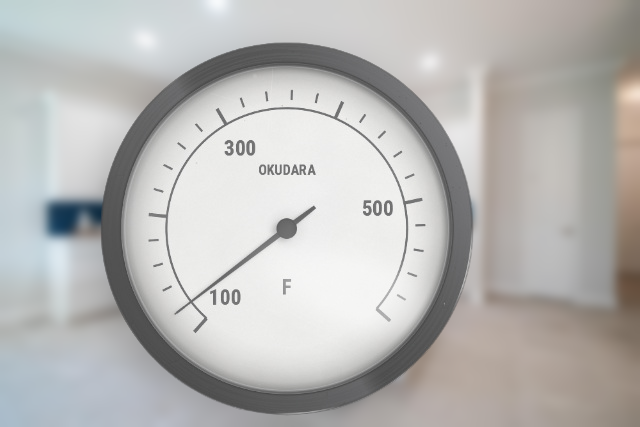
120 °F
